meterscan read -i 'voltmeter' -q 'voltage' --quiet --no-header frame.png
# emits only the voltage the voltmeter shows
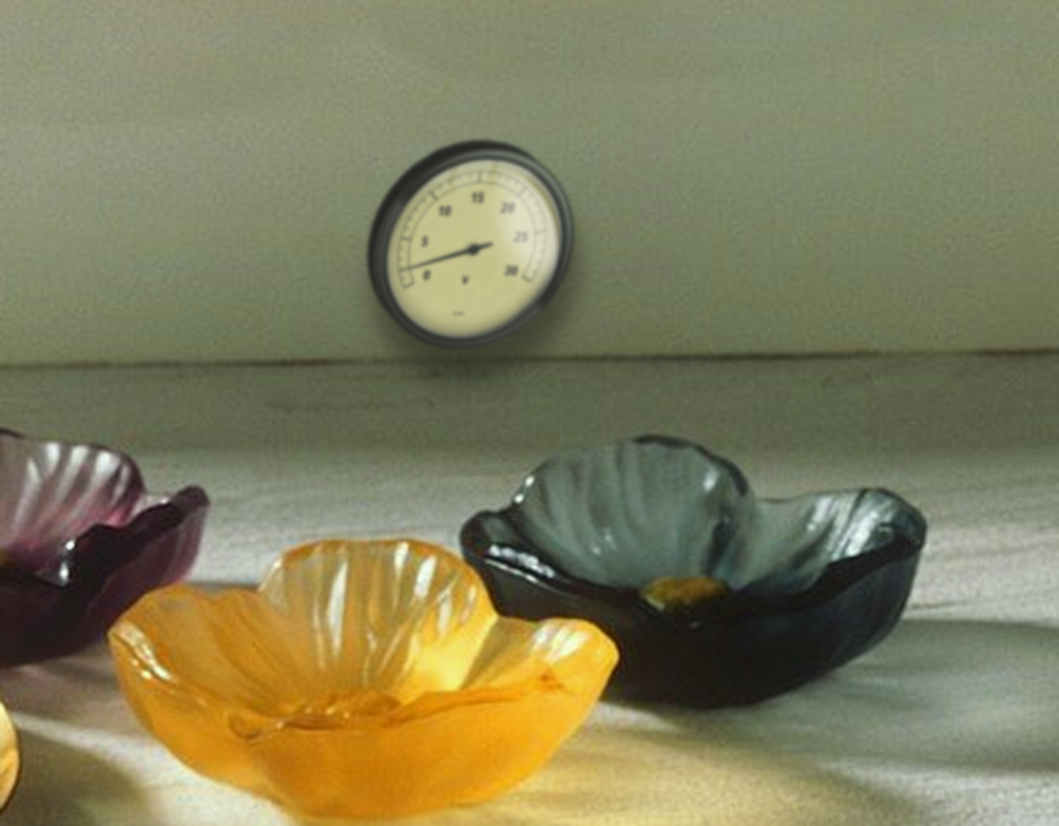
2 V
